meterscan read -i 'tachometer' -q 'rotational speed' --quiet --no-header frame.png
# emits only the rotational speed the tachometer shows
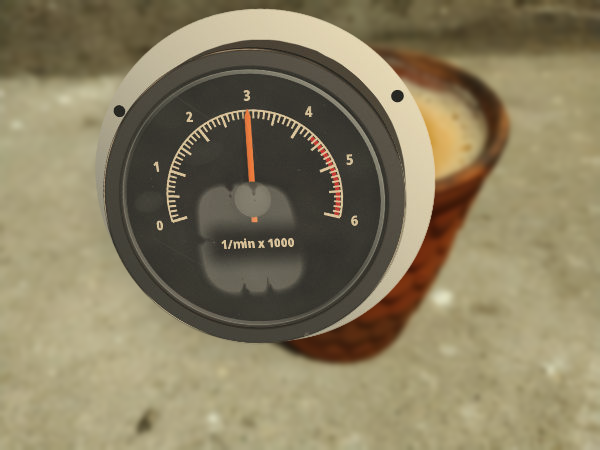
3000 rpm
